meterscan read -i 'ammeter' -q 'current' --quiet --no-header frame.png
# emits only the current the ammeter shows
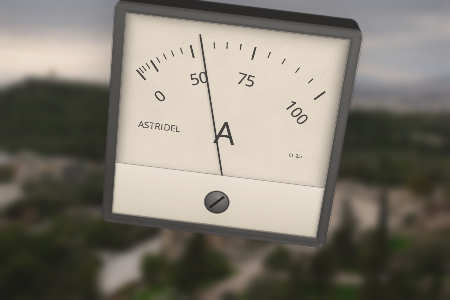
55 A
